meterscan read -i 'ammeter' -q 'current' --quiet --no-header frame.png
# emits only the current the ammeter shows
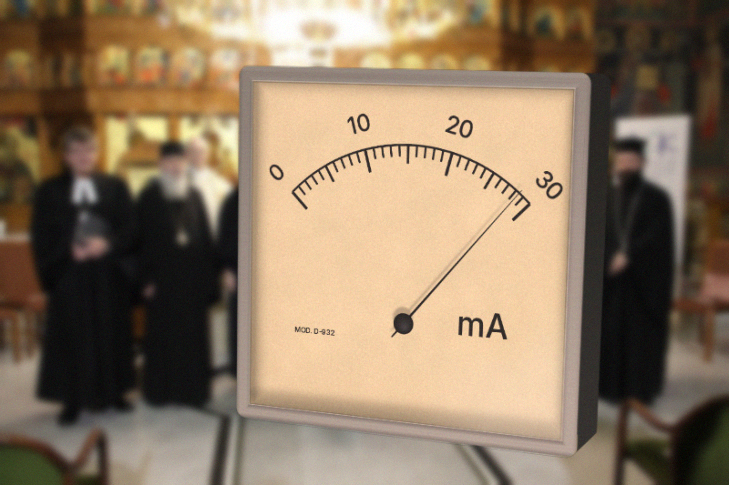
28.5 mA
